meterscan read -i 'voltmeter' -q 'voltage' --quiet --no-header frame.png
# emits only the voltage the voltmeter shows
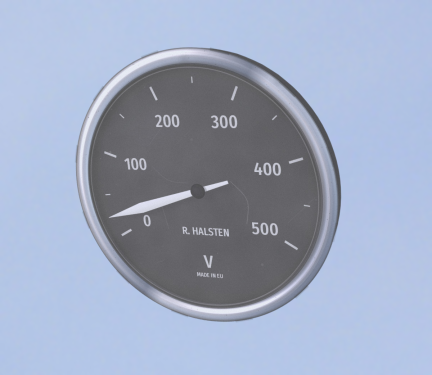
25 V
